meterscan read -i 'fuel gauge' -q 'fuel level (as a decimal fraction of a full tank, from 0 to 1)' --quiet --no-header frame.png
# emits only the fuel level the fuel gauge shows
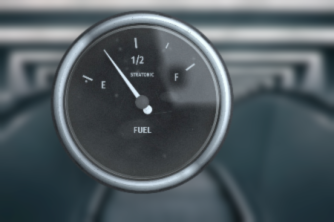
0.25
